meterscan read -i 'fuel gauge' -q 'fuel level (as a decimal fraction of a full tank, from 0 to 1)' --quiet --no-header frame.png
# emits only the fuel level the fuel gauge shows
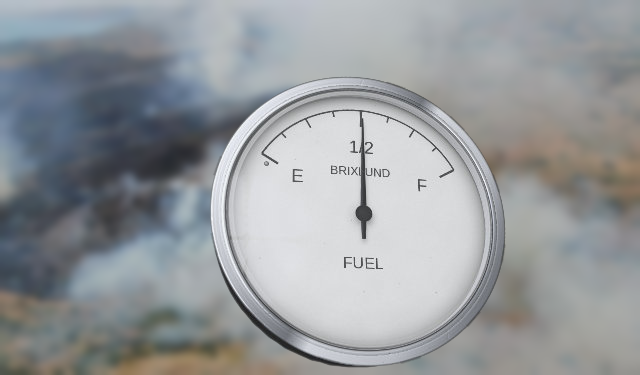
0.5
